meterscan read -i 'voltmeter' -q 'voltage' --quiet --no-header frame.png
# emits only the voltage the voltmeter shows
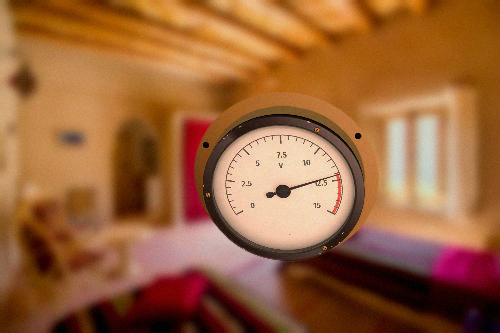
12 V
